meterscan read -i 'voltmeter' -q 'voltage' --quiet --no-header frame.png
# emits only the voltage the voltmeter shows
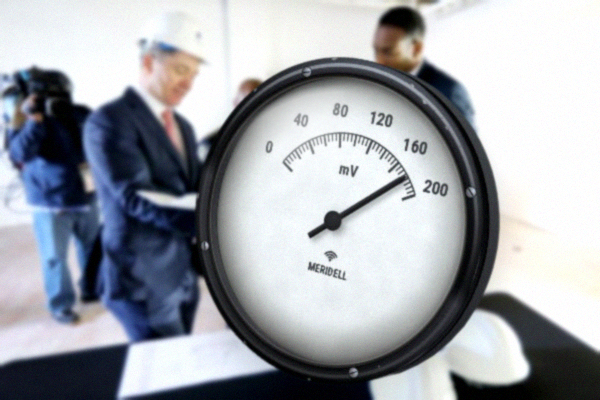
180 mV
